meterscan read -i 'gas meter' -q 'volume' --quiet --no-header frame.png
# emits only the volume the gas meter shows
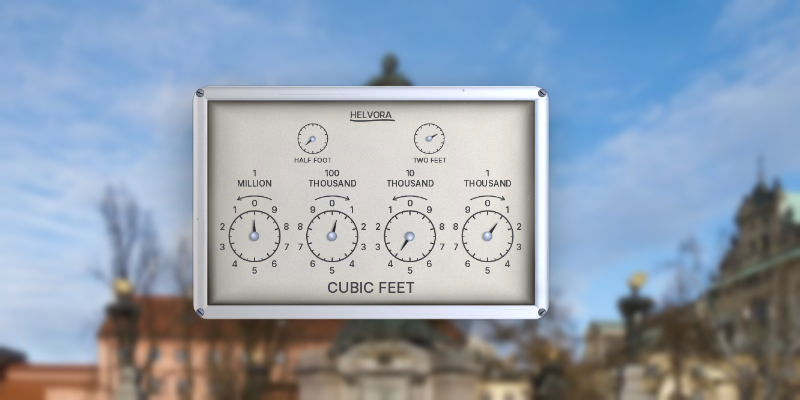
4100 ft³
